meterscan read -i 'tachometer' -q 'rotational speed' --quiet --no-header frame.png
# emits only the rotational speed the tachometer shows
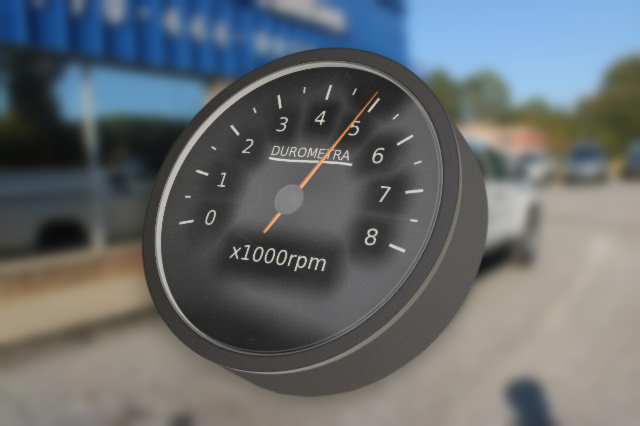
5000 rpm
